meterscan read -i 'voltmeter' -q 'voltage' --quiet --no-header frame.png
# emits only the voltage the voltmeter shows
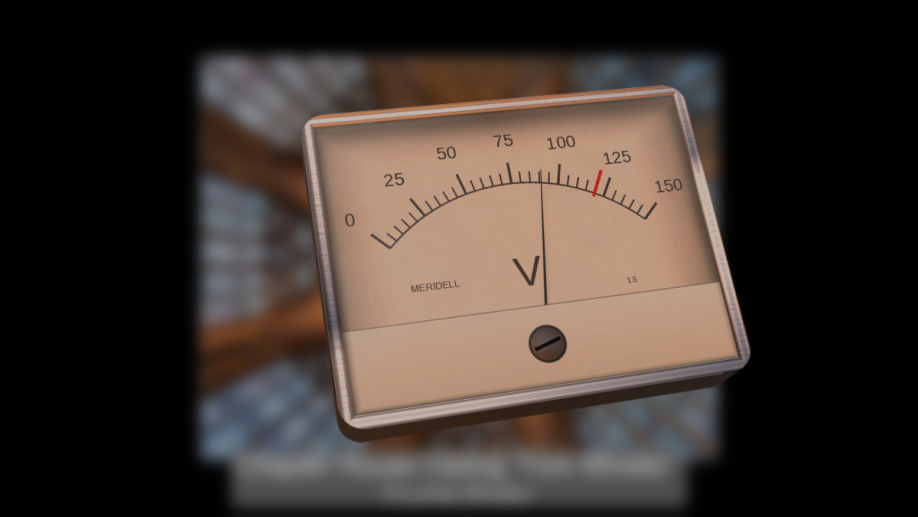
90 V
